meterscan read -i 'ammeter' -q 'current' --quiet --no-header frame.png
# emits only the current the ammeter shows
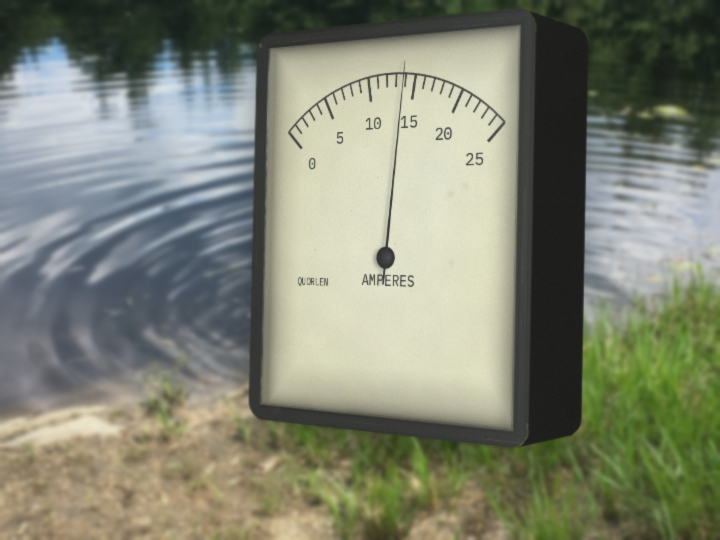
14 A
